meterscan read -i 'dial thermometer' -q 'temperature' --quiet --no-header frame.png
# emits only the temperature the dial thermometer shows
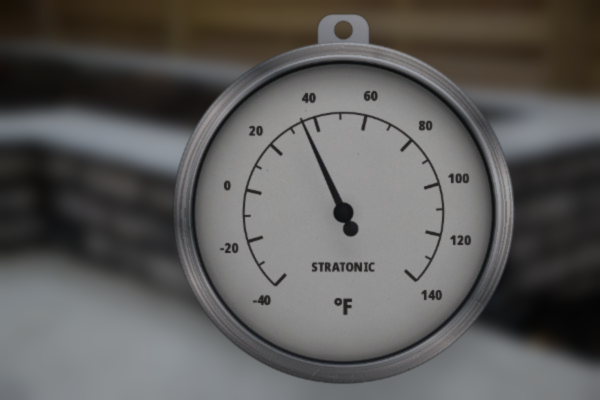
35 °F
